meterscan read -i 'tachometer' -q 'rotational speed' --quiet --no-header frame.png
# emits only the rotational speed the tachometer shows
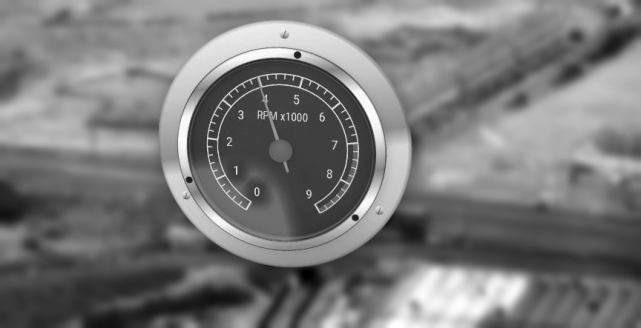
4000 rpm
